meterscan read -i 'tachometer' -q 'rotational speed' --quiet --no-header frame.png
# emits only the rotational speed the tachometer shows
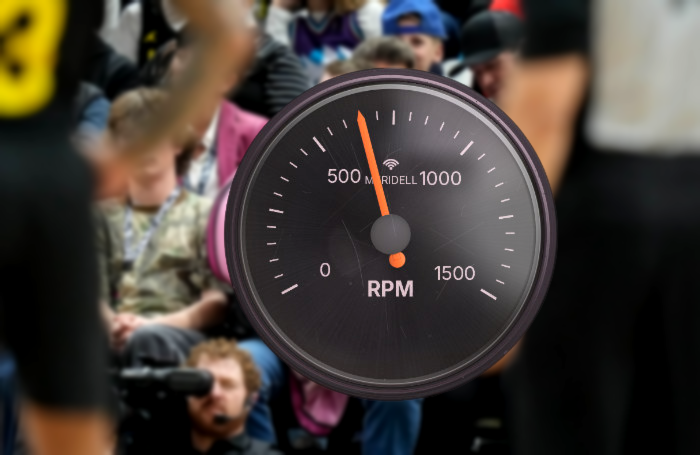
650 rpm
